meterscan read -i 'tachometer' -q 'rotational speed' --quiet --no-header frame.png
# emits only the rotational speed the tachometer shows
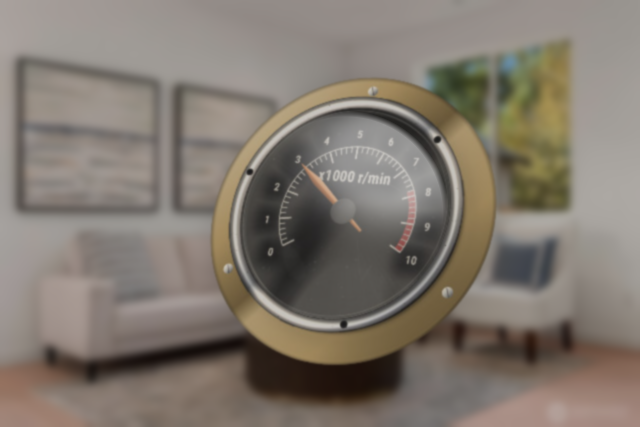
3000 rpm
